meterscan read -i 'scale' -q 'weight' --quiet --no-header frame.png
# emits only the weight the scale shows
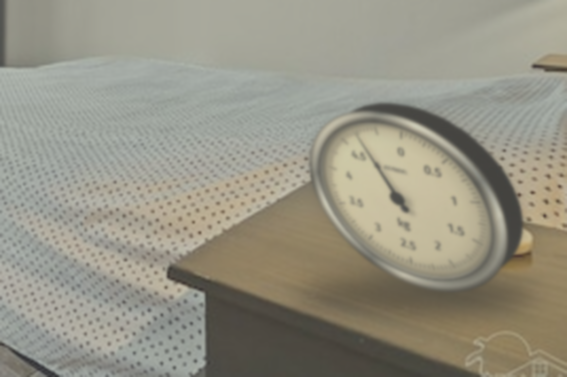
4.75 kg
